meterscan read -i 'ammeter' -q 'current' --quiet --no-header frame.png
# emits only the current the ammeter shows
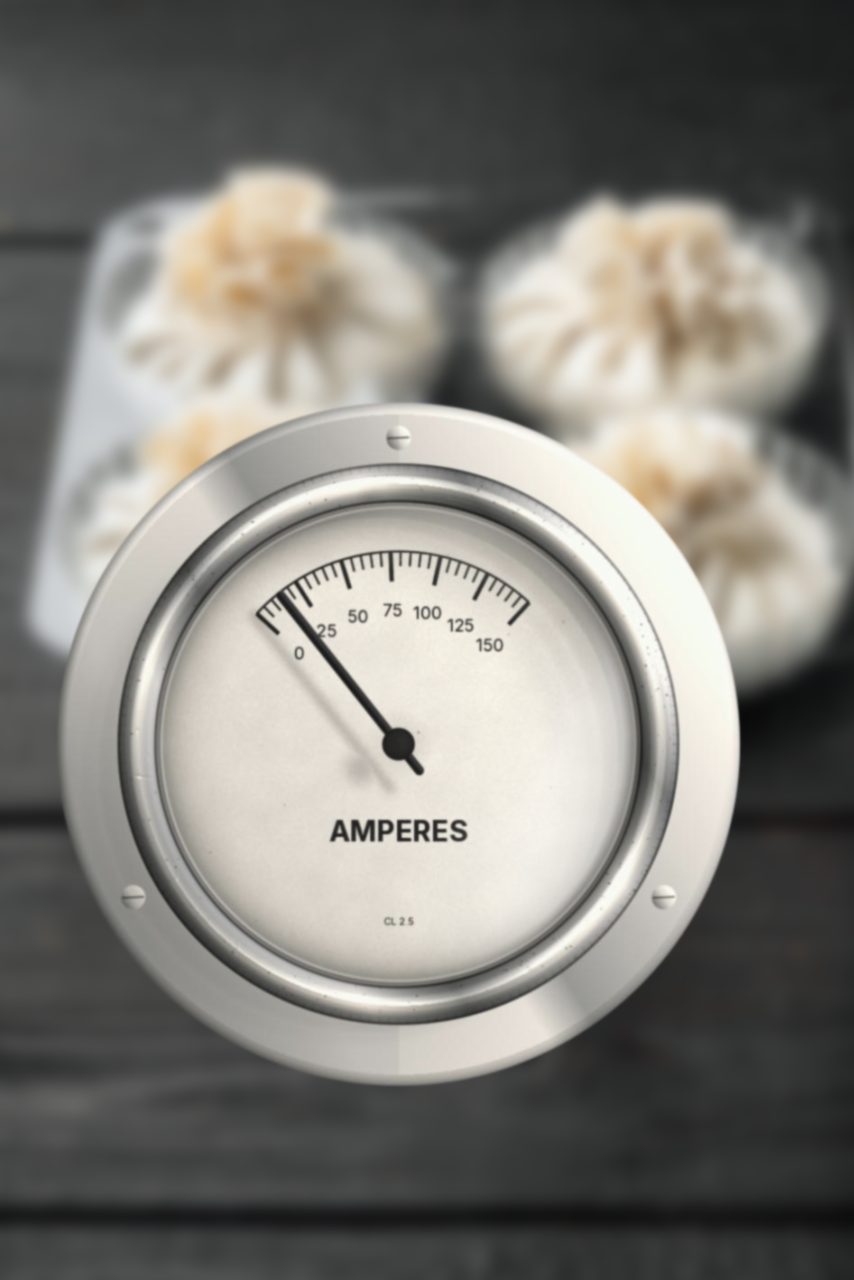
15 A
